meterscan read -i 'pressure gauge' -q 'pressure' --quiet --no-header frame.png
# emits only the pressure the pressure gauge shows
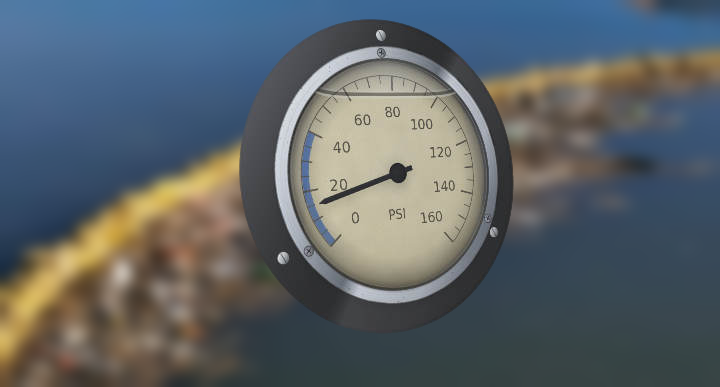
15 psi
